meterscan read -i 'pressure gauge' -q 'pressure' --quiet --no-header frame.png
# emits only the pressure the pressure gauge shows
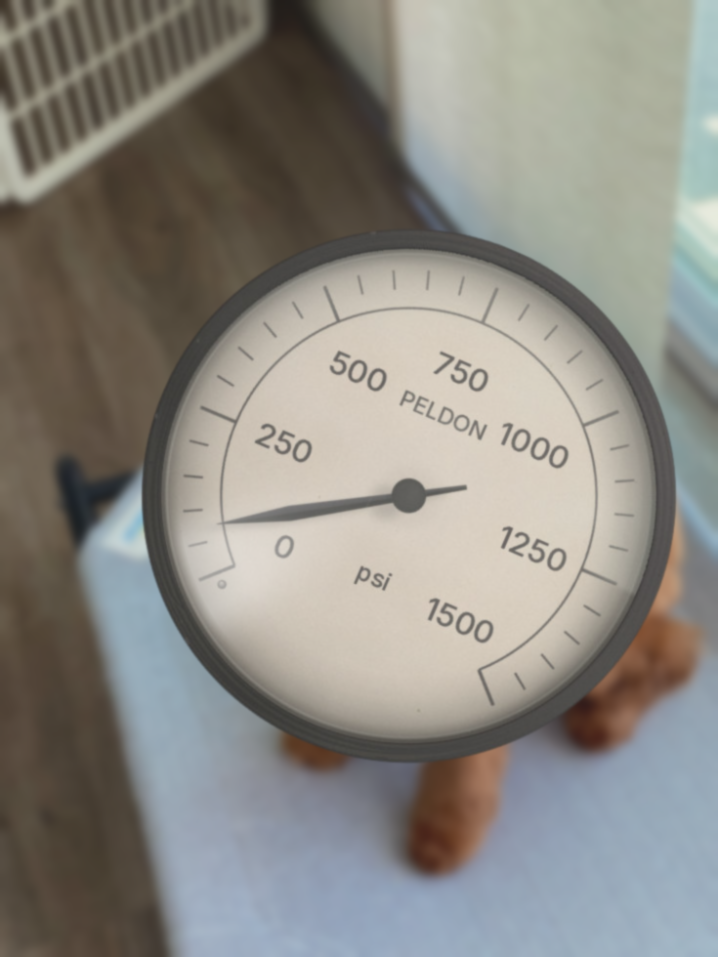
75 psi
